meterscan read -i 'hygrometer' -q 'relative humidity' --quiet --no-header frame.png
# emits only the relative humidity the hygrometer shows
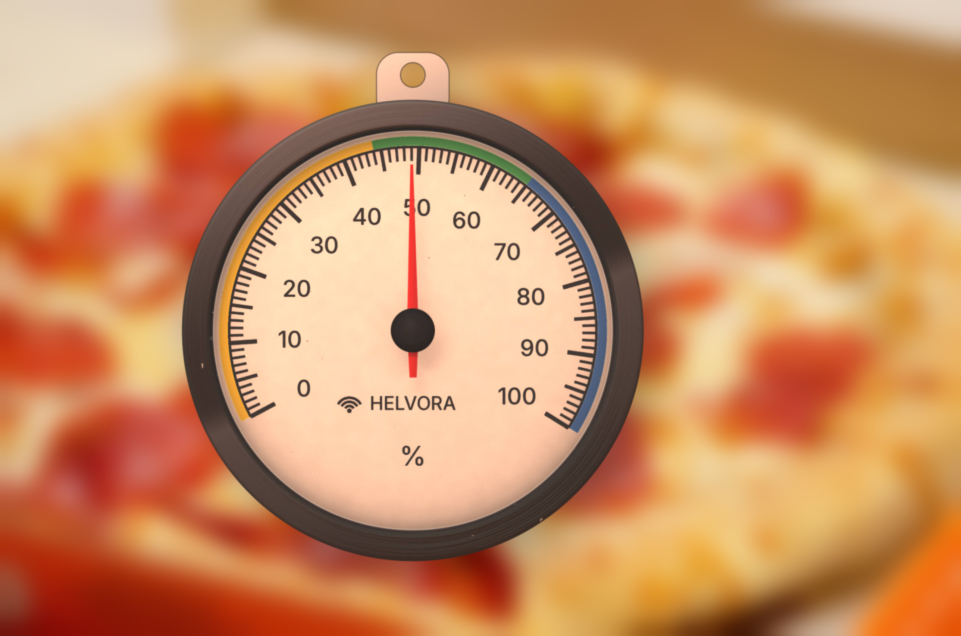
49 %
